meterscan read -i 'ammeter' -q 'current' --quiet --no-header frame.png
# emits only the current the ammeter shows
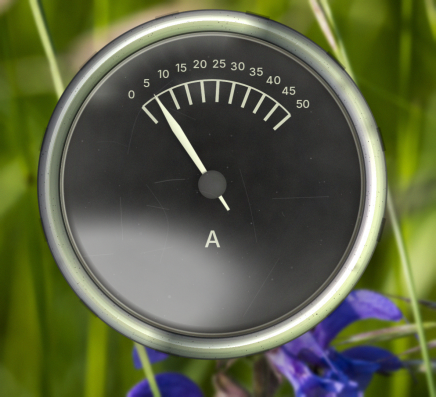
5 A
